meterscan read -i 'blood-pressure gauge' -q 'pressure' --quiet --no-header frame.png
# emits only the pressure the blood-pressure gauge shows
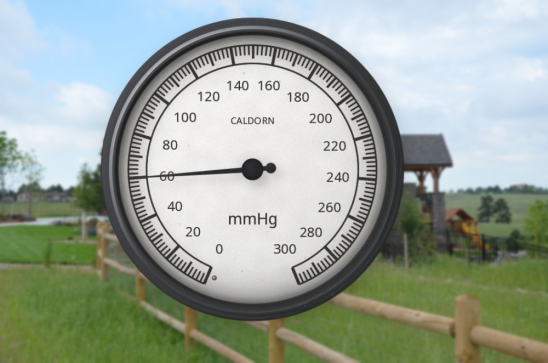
60 mmHg
